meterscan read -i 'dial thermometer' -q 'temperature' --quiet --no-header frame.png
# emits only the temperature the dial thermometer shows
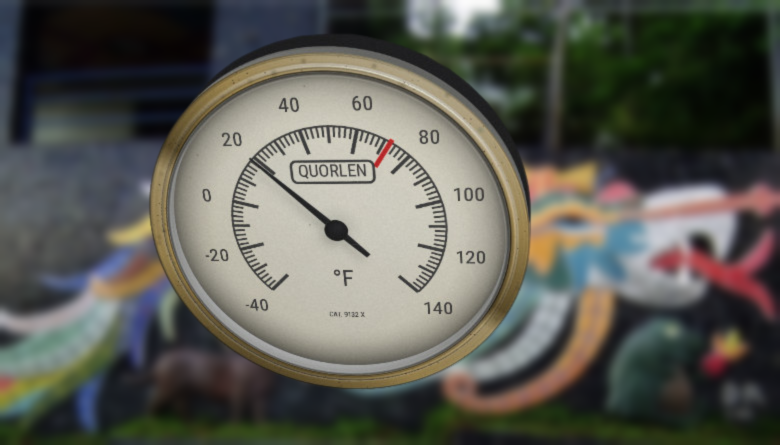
20 °F
